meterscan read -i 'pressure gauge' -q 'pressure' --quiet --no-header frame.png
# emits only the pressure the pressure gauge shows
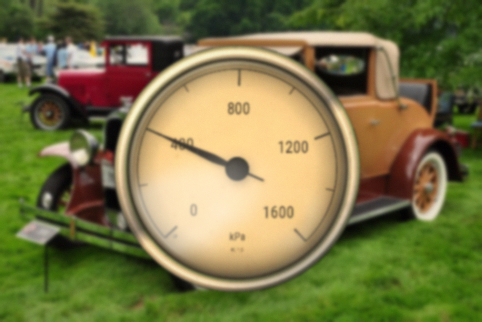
400 kPa
